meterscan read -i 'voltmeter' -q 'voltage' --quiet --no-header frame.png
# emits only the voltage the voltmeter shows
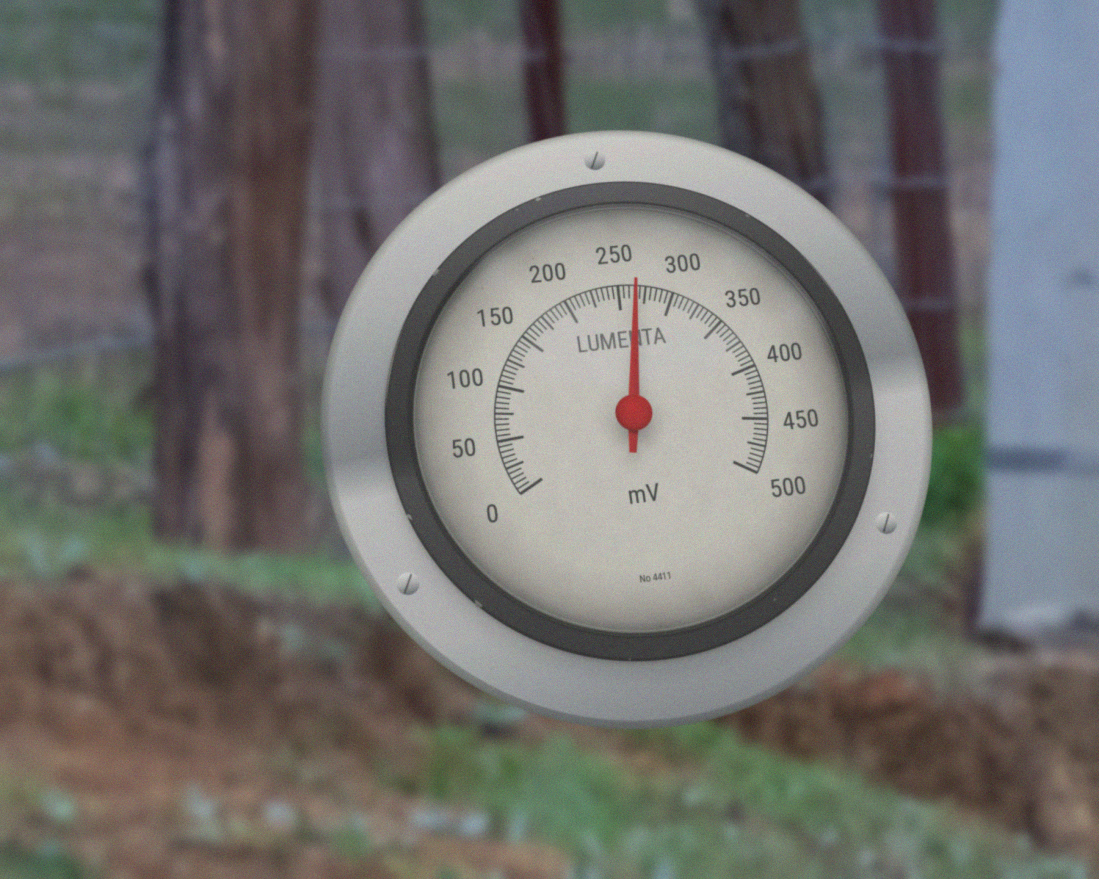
265 mV
